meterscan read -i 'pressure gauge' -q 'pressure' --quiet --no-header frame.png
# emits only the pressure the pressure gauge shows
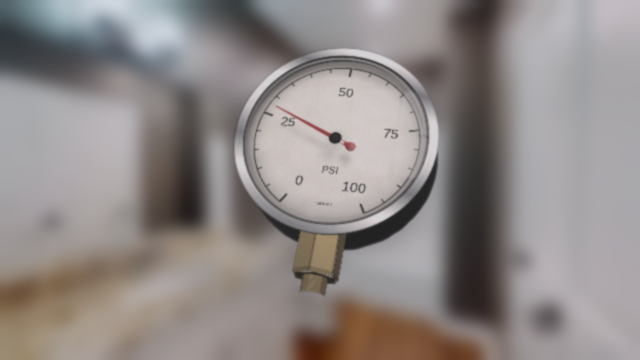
27.5 psi
